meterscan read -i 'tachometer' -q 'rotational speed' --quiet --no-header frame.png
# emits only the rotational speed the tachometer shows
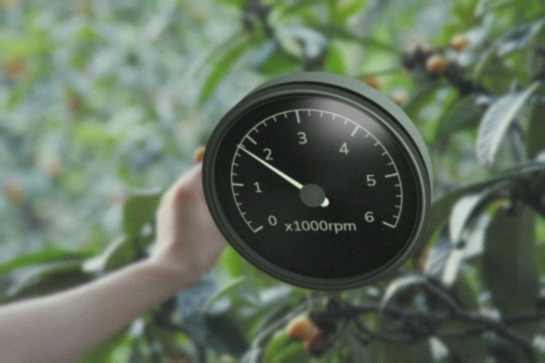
1800 rpm
